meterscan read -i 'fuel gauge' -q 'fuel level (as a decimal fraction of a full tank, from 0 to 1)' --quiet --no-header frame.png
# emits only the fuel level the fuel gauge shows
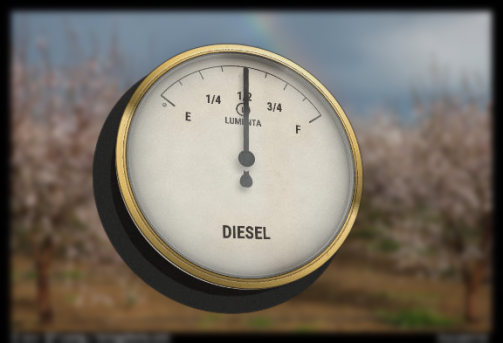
0.5
